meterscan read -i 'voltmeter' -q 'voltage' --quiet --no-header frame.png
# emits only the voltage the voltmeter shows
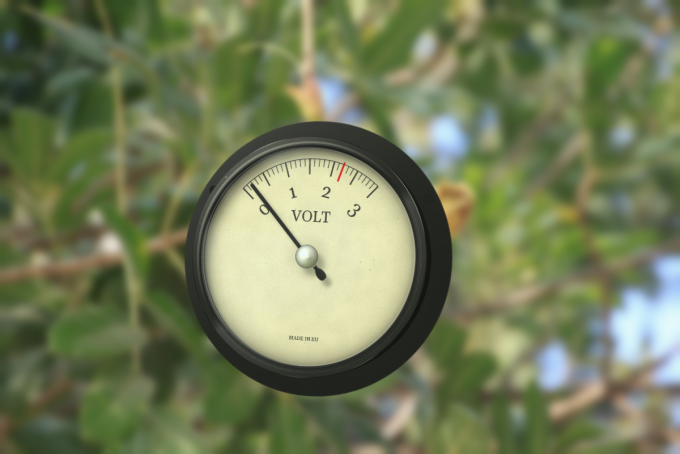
0.2 V
